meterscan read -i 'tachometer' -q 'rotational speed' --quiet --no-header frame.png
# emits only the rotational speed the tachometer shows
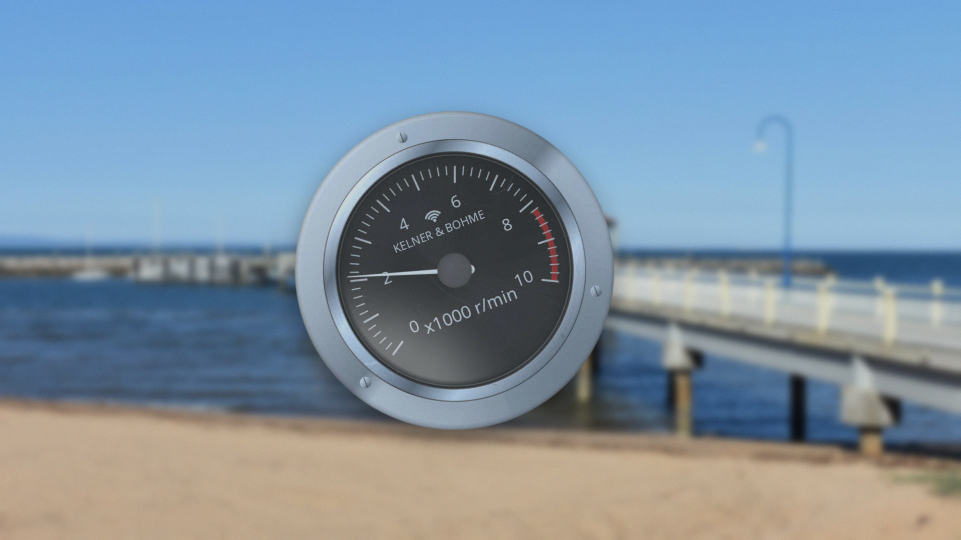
2100 rpm
